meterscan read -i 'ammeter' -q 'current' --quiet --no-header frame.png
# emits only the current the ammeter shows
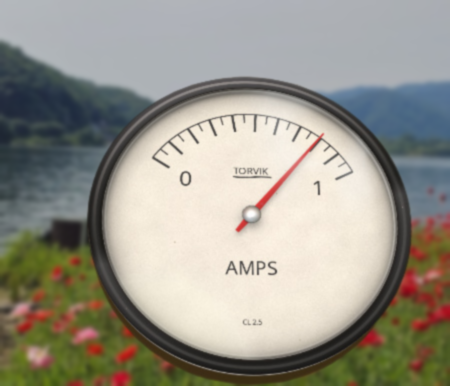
0.8 A
